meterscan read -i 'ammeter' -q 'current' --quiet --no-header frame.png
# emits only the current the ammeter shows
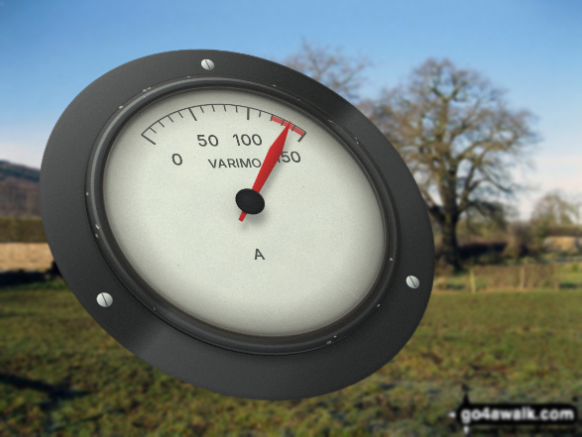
135 A
